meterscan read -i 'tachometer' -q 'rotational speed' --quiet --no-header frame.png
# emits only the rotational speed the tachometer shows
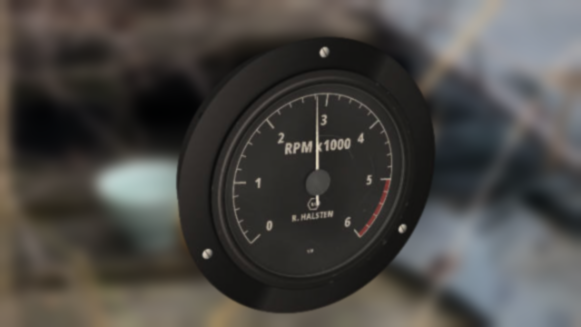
2800 rpm
